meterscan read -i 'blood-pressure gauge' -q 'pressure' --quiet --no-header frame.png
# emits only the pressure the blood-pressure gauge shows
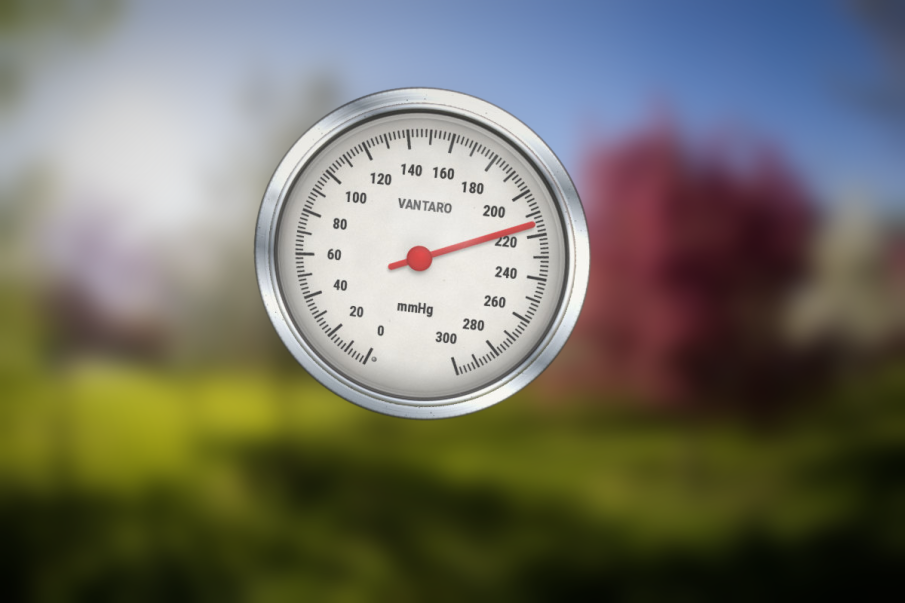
214 mmHg
